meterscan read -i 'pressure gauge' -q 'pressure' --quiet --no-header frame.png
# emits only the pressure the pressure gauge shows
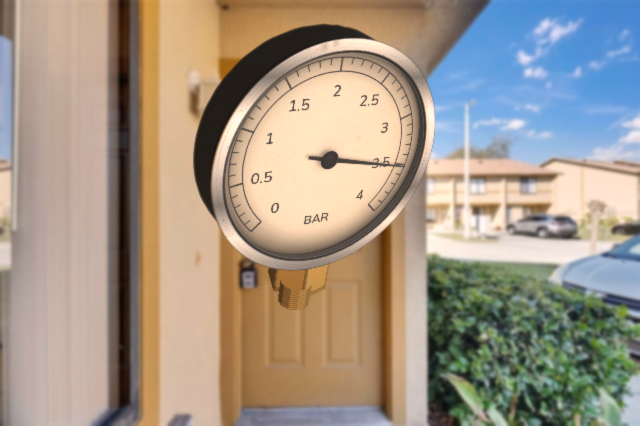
3.5 bar
